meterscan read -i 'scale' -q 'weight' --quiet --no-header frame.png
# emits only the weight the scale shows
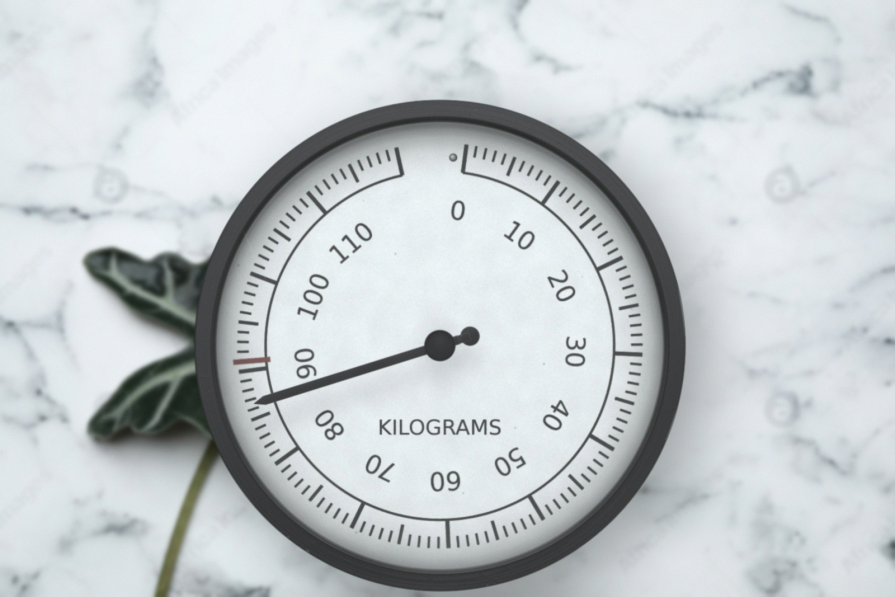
86.5 kg
